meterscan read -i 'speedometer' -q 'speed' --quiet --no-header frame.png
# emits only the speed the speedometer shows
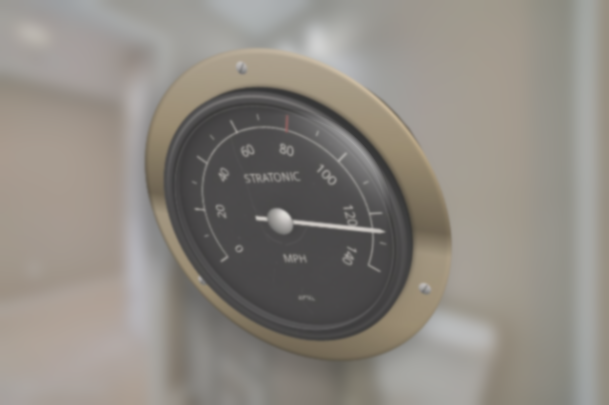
125 mph
